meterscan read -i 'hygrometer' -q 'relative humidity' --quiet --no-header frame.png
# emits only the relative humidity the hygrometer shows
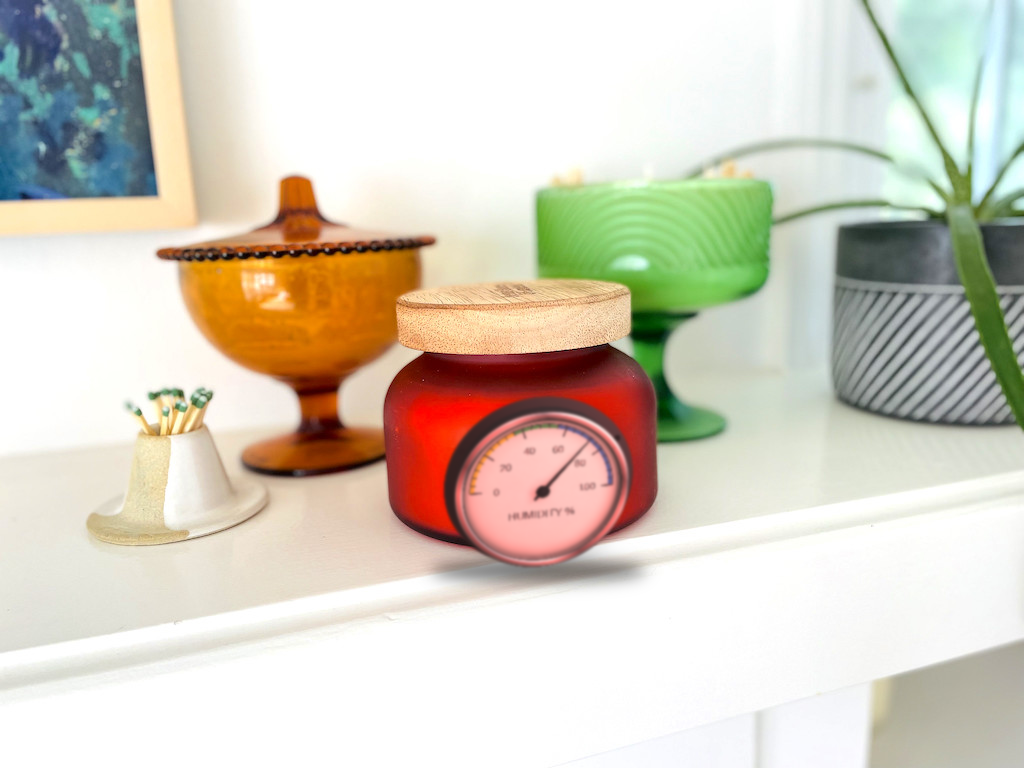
72 %
